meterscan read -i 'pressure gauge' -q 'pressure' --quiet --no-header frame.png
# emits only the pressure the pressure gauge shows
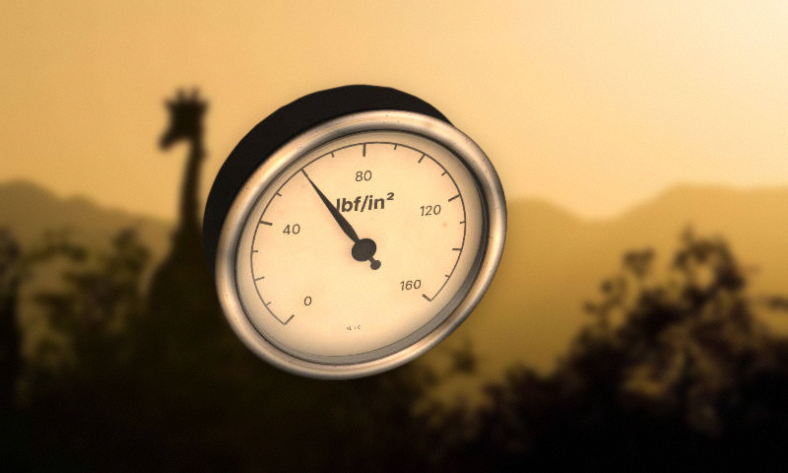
60 psi
